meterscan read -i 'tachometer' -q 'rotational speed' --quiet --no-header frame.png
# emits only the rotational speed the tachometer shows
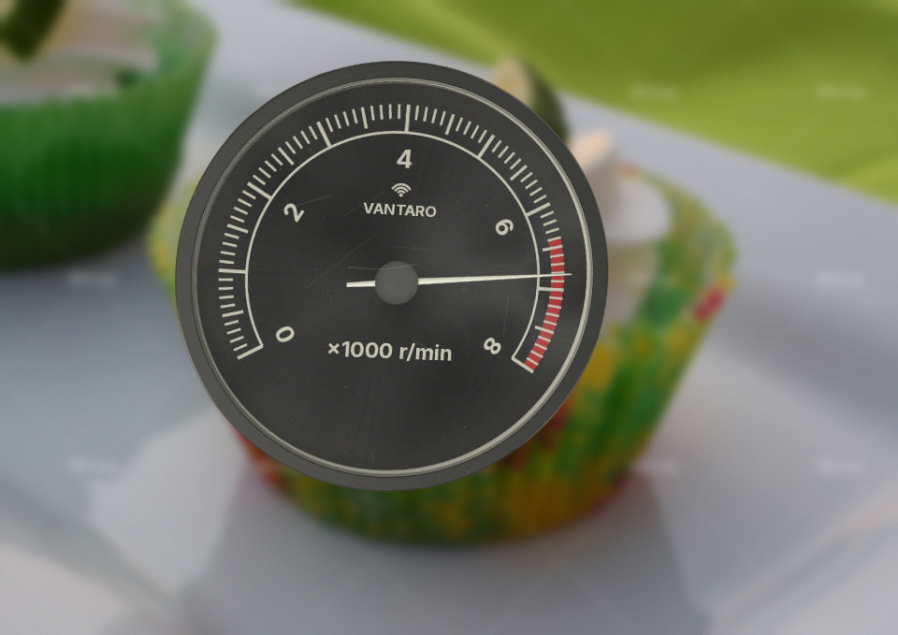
6800 rpm
